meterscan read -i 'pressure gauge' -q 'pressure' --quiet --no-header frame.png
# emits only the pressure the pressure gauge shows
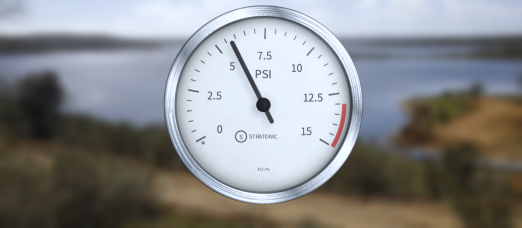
5.75 psi
